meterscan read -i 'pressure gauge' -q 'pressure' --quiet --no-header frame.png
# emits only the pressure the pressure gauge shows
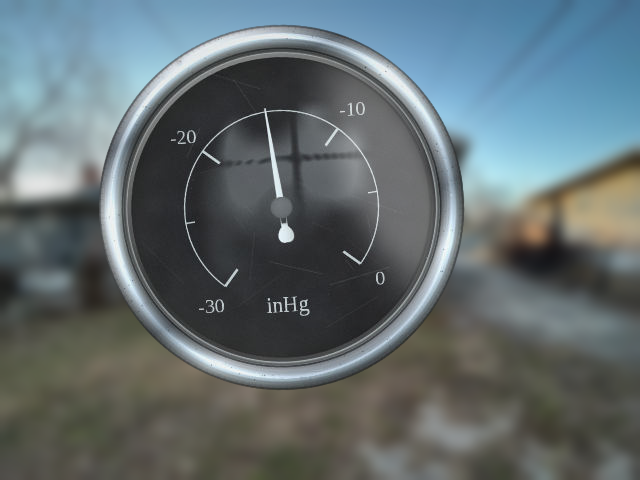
-15 inHg
